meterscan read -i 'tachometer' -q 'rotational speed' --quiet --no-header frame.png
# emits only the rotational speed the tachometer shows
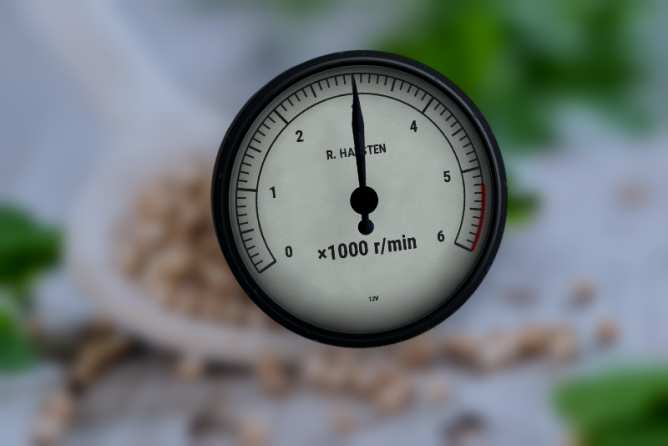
3000 rpm
